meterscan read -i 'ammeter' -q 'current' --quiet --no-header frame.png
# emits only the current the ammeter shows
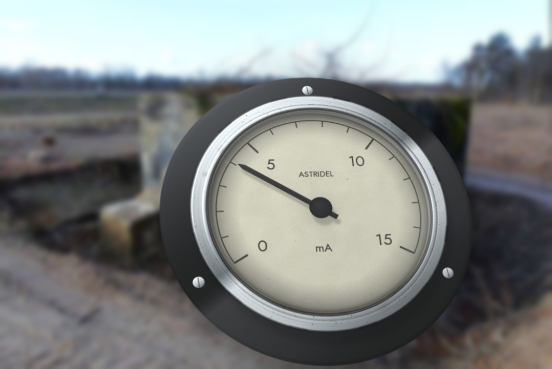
4 mA
